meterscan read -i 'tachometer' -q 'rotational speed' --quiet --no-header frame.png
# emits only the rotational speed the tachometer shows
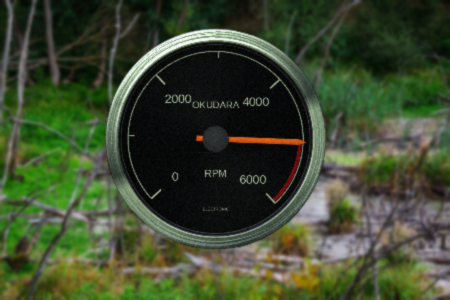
5000 rpm
